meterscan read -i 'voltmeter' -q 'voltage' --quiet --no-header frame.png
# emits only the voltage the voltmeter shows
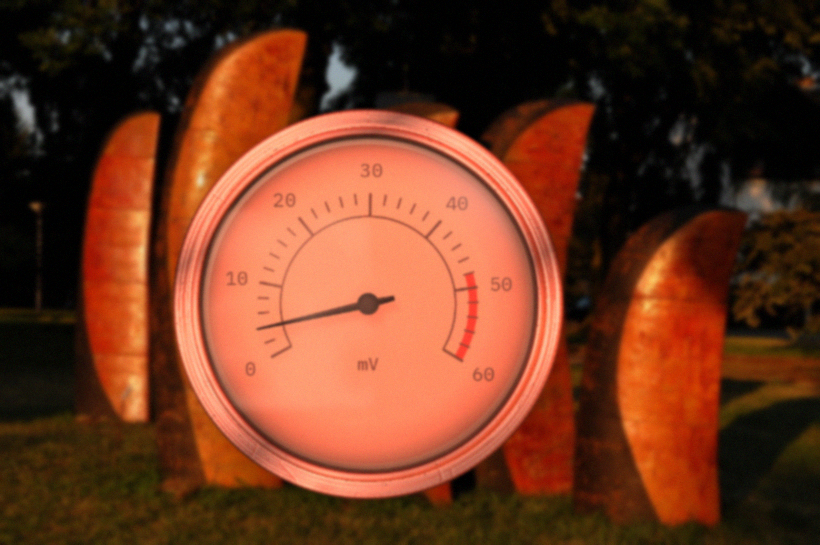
4 mV
